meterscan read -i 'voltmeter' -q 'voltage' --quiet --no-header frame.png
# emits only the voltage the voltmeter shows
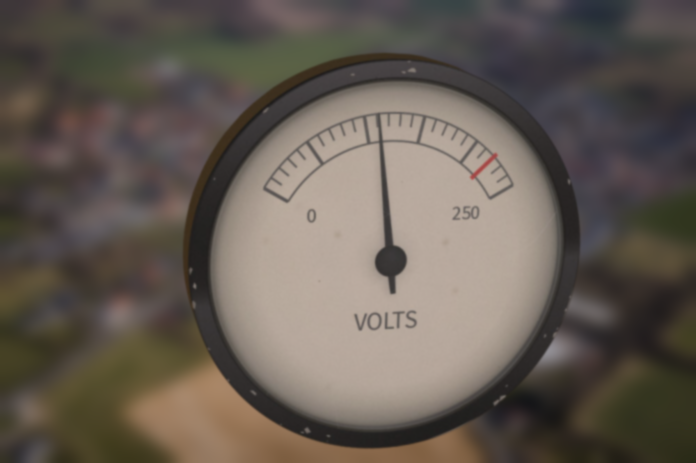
110 V
